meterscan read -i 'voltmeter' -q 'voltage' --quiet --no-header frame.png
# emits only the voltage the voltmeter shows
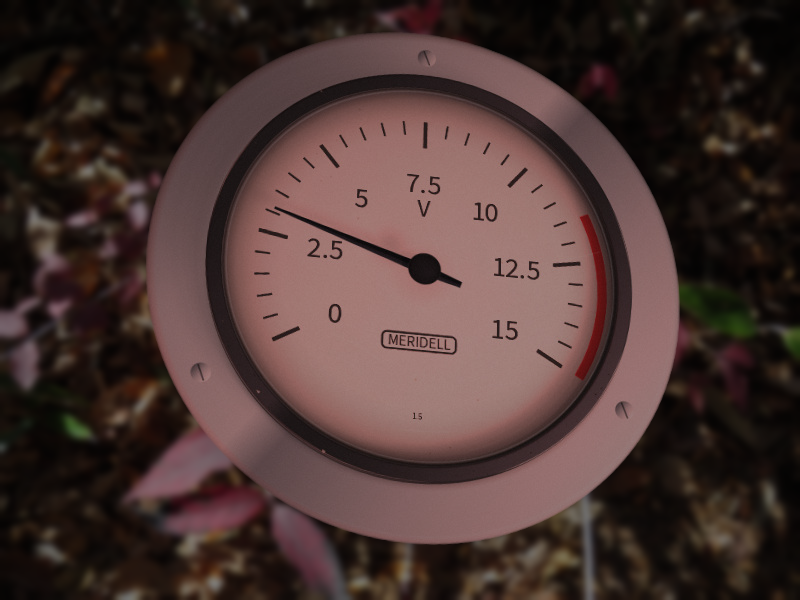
3 V
